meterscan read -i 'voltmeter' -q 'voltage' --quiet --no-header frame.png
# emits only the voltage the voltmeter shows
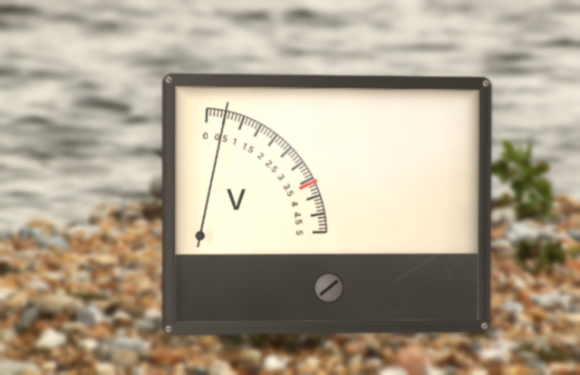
0.5 V
